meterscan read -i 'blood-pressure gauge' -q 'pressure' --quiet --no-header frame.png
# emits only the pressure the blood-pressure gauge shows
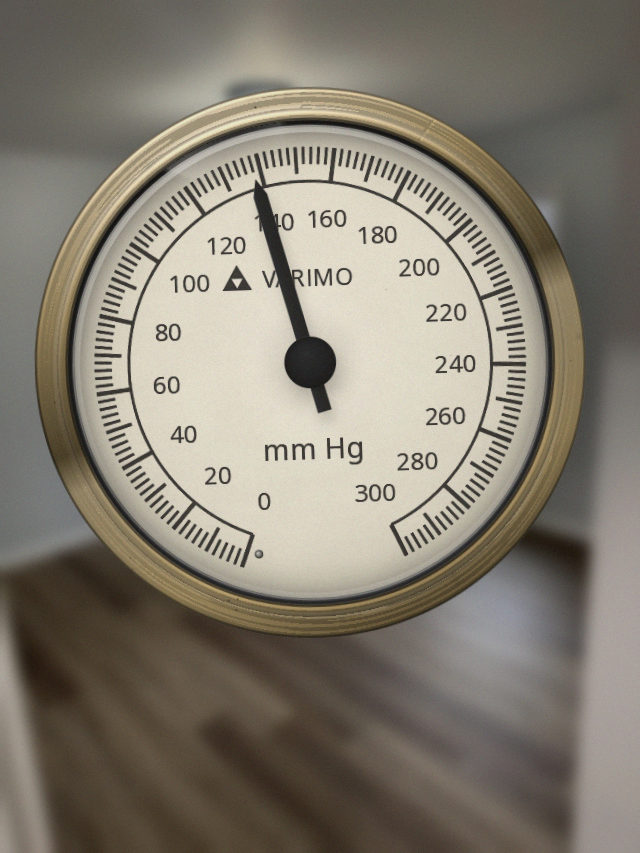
138 mmHg
